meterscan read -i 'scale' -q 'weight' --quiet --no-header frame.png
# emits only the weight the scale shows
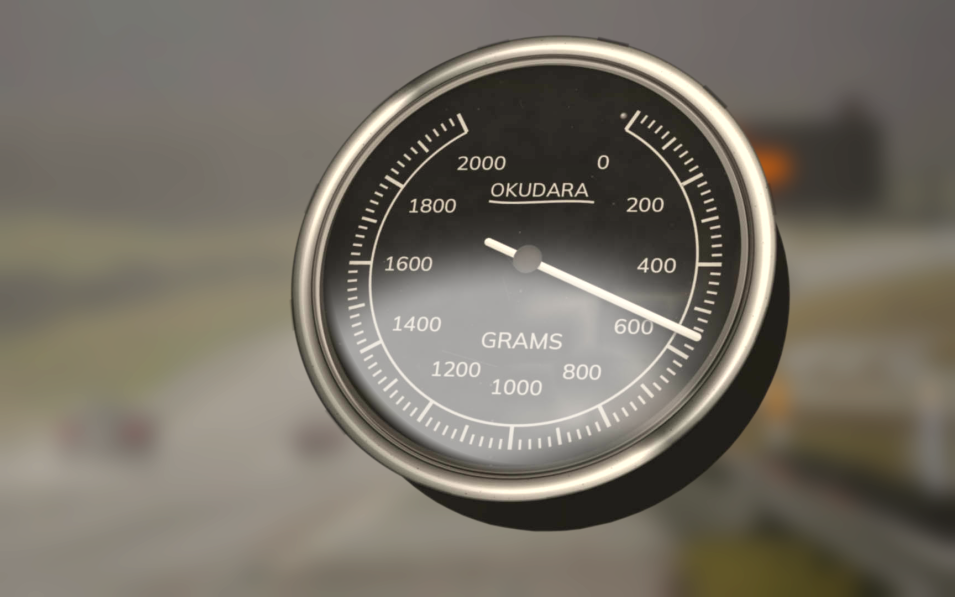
560 g
